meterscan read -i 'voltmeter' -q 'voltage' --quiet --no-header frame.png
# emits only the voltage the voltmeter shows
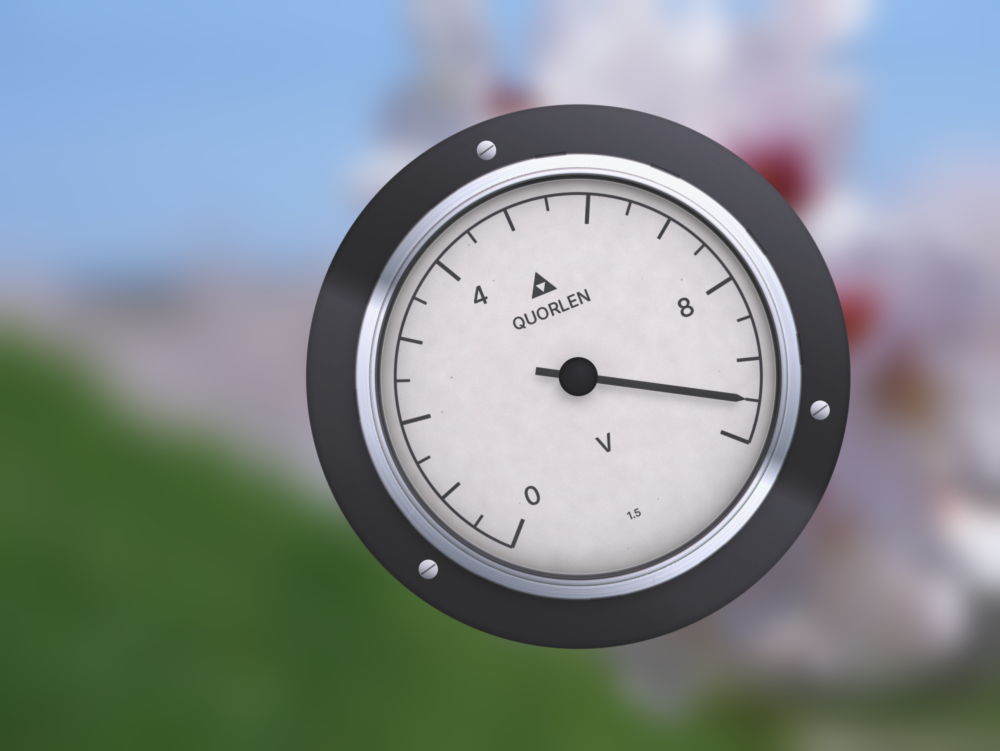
9.5 V
